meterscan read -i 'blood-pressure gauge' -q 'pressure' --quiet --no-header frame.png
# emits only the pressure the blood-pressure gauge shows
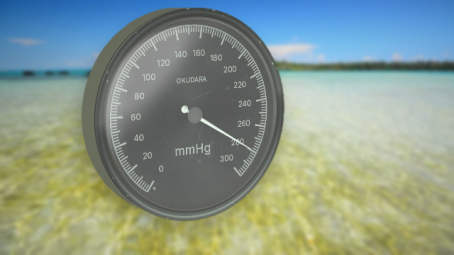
280 mmHg
